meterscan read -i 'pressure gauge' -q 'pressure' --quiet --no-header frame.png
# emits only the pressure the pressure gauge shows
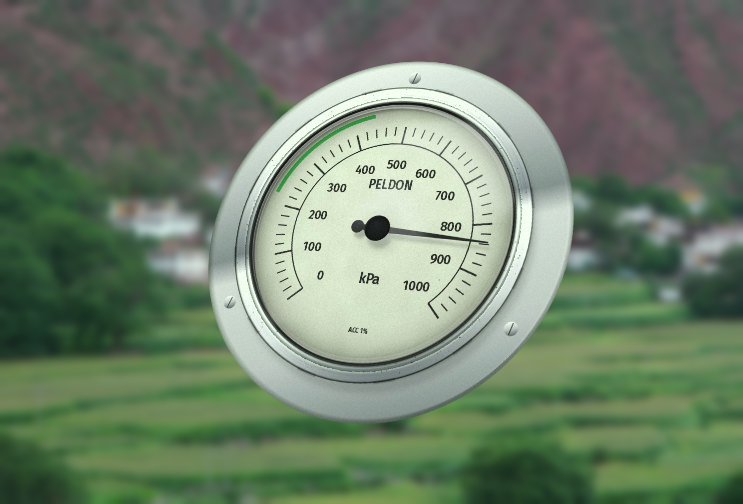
840 kPa
